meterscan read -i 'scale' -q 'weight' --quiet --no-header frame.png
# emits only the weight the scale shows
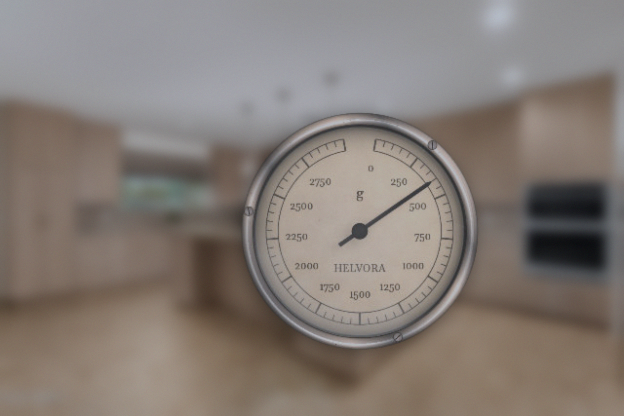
400 g
